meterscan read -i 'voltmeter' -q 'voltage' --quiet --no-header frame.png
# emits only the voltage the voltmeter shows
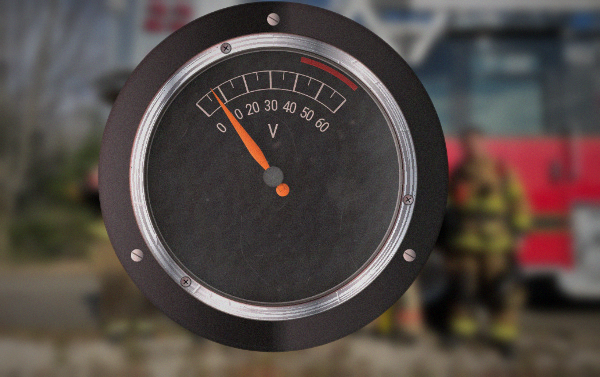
7.5 V
